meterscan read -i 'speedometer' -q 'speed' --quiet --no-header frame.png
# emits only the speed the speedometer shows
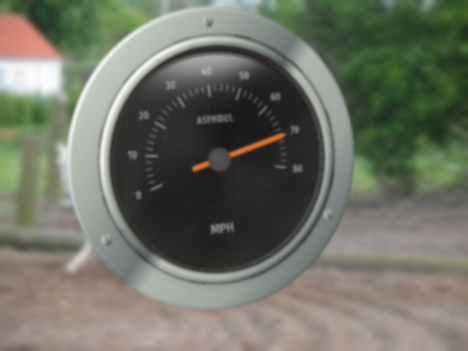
70 mph
